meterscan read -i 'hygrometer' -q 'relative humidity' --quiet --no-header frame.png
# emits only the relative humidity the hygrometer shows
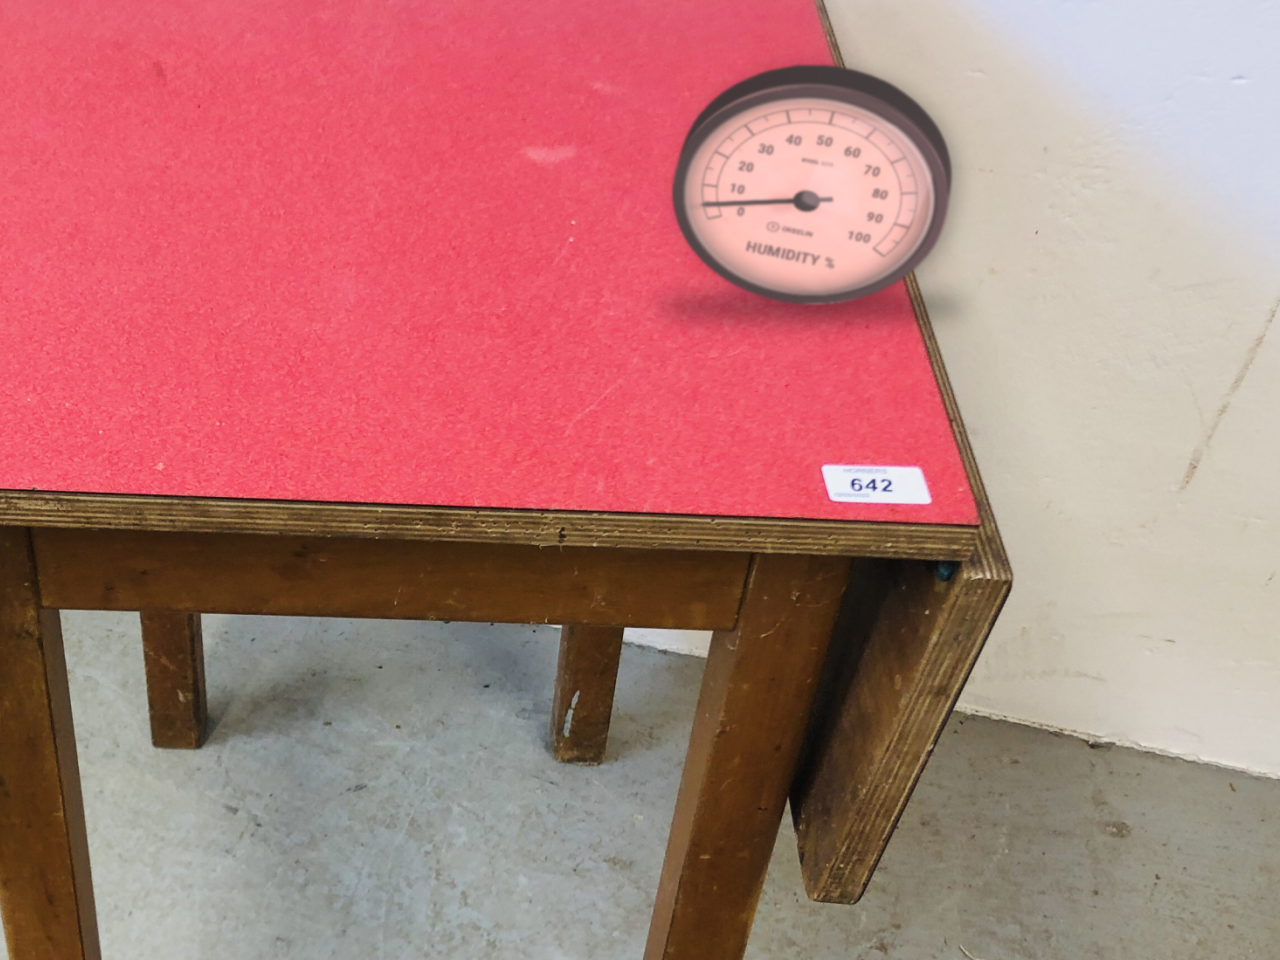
5 %
